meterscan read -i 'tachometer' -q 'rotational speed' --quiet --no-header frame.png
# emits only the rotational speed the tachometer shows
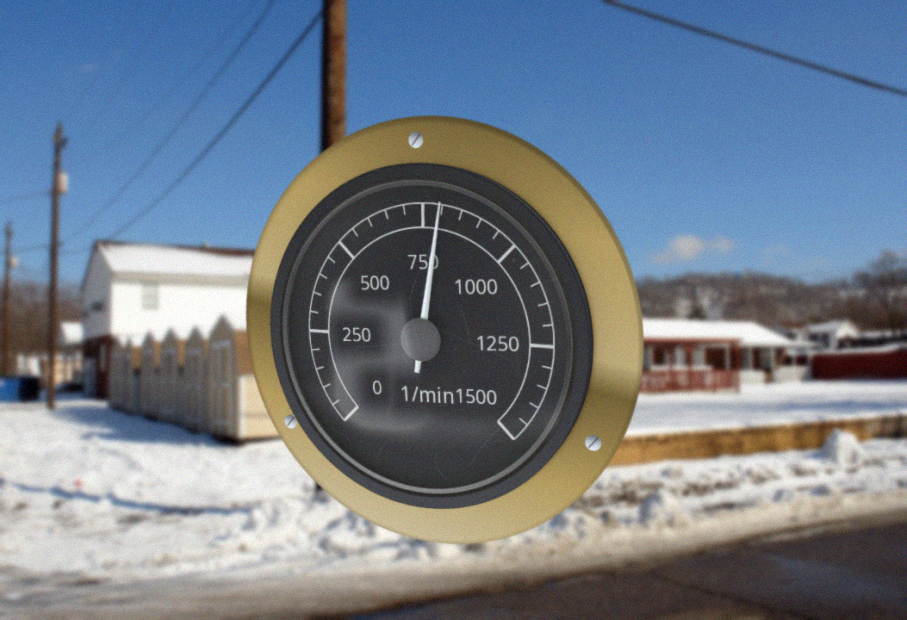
800 rpm
